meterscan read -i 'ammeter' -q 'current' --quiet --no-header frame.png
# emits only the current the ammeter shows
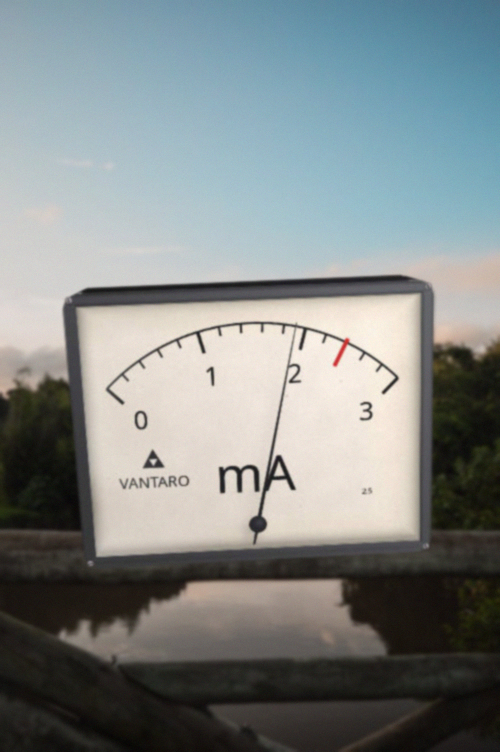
1.9 mA
